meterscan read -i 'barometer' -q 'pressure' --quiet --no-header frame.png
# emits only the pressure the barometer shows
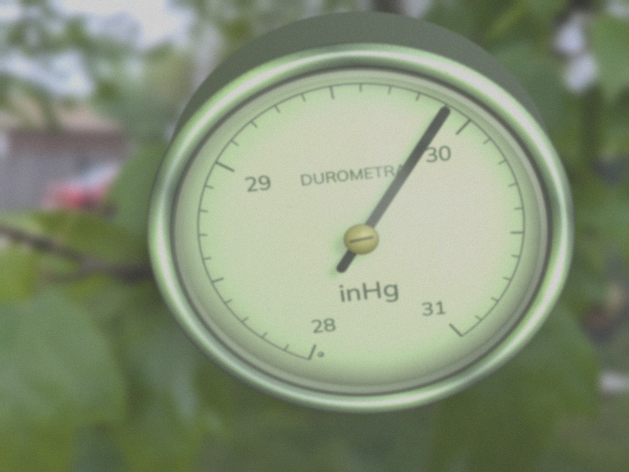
29.9 inHg
